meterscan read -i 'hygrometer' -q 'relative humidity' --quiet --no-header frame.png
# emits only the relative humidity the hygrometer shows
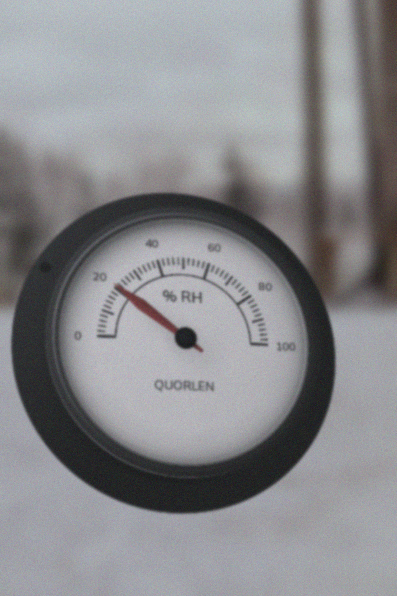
20 %
